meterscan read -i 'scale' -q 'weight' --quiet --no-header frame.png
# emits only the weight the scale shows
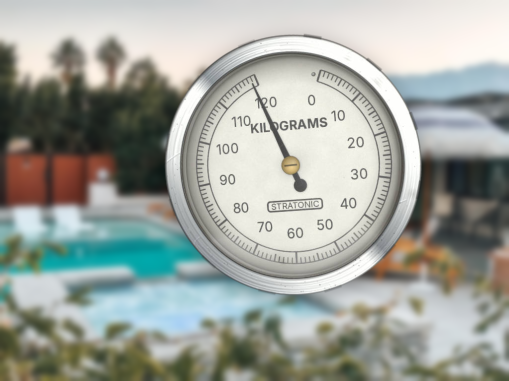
119 kg
